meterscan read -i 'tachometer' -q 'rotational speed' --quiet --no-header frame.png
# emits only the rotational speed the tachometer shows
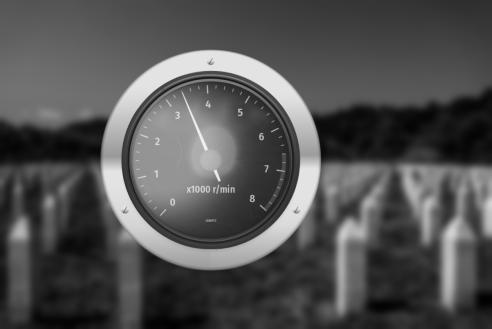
3400 rpm
